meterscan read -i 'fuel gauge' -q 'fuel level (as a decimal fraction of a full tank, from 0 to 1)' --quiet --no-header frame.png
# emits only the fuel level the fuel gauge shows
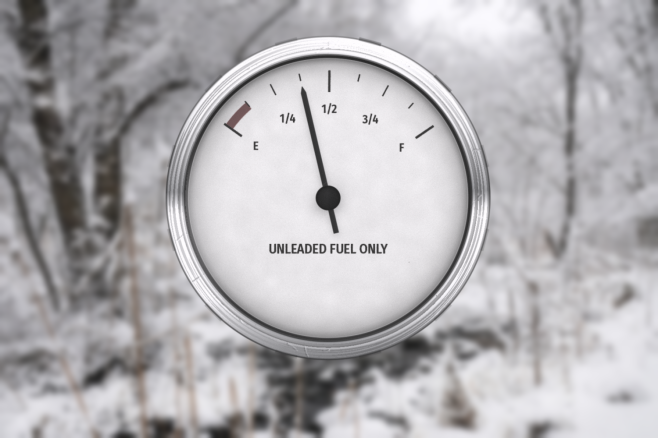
0.375
